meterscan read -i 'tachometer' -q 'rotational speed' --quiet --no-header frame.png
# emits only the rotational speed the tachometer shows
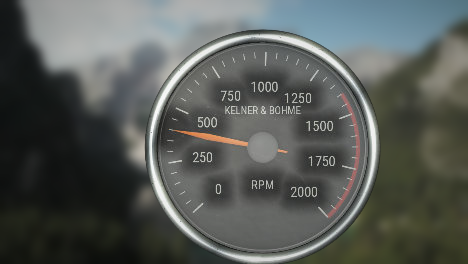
400 rpm
